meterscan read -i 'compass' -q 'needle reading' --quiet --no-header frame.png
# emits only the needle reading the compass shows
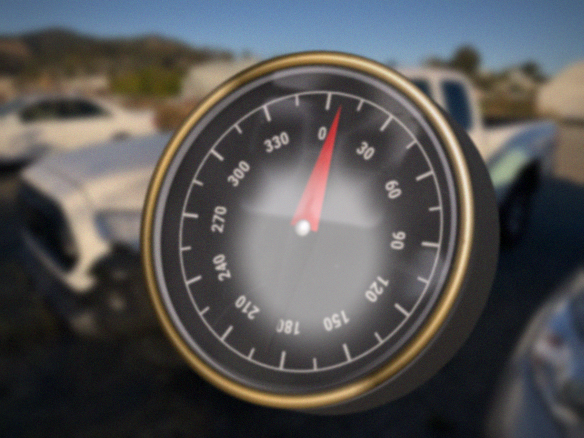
7.5 °
